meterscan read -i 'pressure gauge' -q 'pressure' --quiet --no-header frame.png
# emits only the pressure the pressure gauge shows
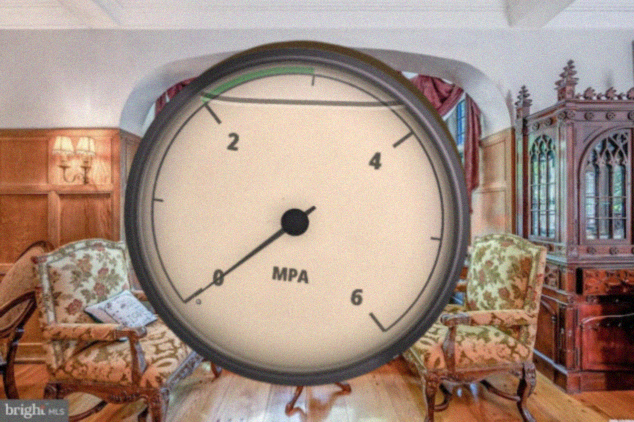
0 MPa
